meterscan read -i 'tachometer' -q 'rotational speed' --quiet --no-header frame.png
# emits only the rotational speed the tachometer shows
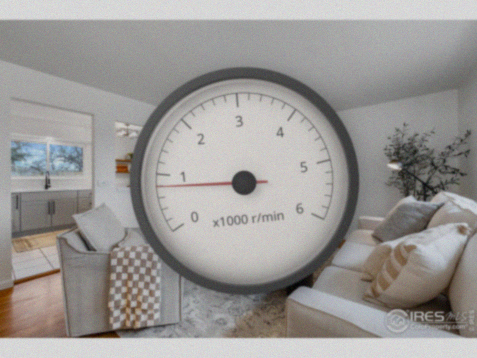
800 rpm
